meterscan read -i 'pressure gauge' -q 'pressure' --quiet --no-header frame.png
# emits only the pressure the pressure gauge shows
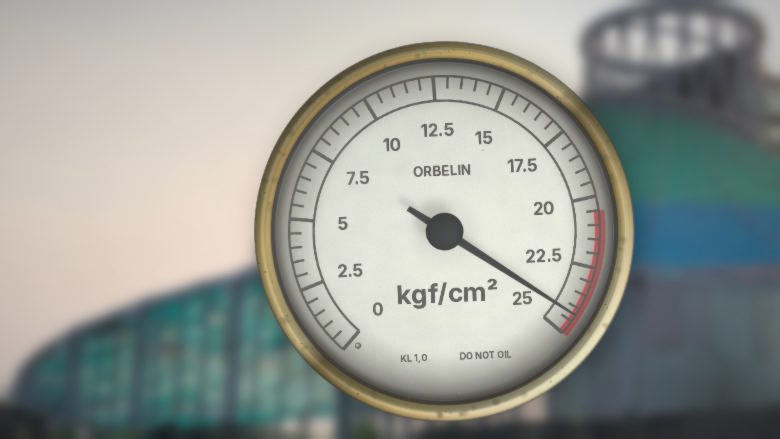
24.25 kg/cm²
